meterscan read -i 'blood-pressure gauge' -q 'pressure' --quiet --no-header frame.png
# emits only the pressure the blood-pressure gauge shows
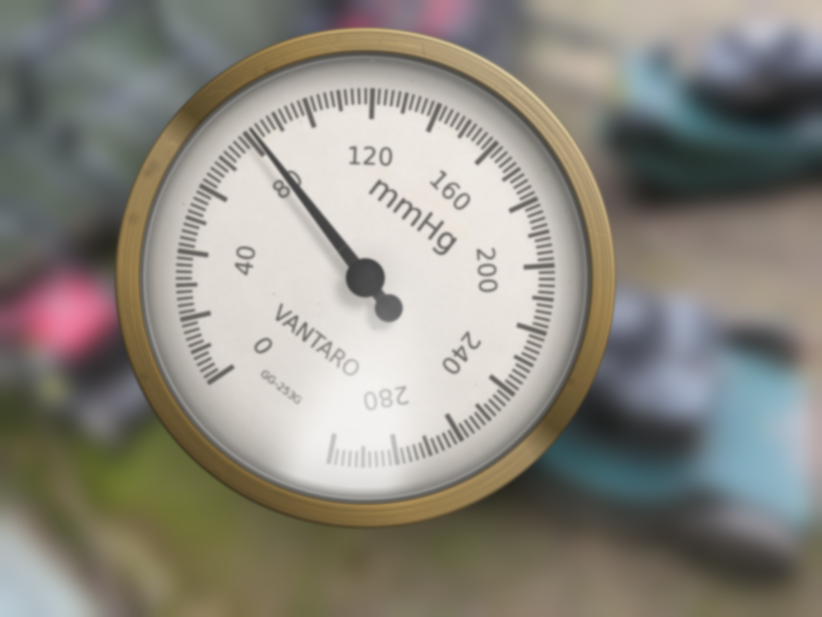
82 mmHg
